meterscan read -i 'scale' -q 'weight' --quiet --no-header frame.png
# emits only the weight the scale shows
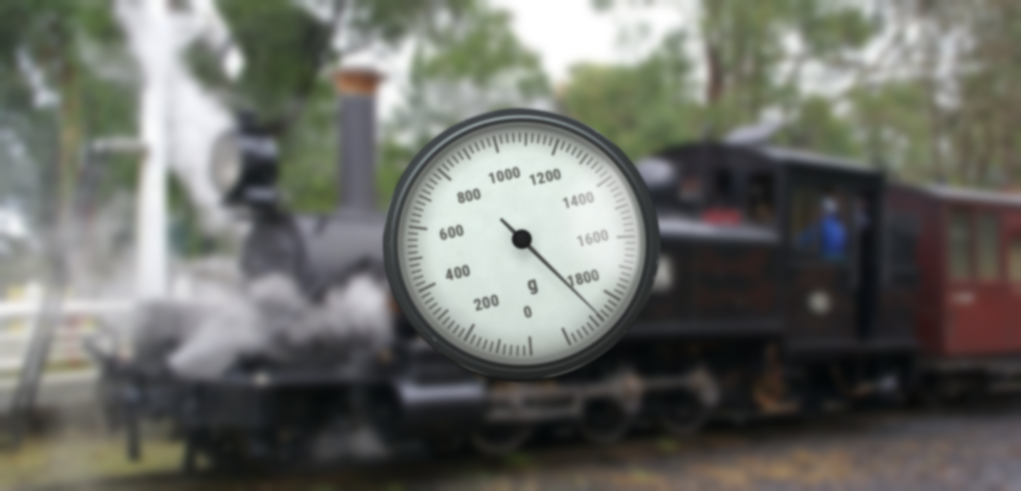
1880 g
